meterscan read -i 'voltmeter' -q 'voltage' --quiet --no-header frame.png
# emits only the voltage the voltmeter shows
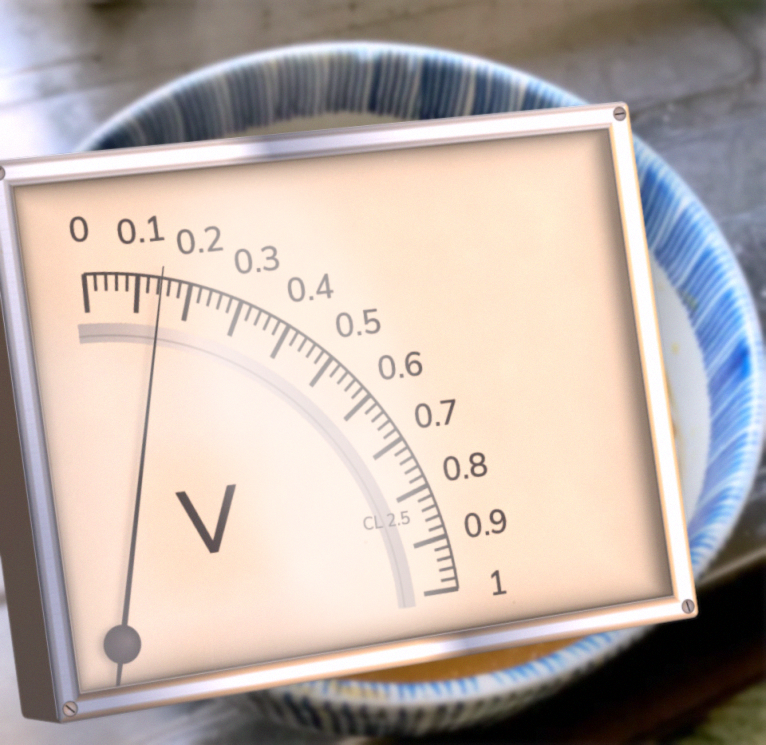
0.14 V
